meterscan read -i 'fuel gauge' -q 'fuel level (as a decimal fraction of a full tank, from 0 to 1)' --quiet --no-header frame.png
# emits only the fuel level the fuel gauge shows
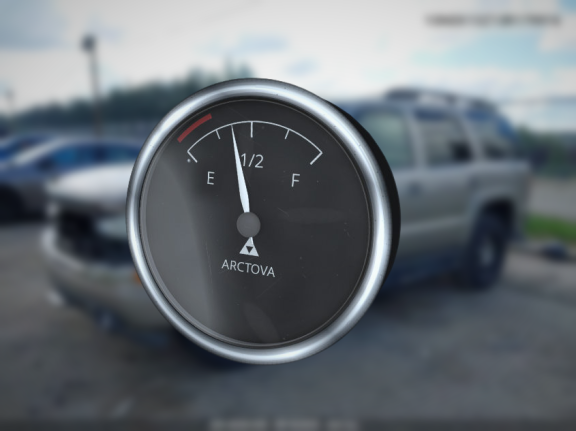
0.375
